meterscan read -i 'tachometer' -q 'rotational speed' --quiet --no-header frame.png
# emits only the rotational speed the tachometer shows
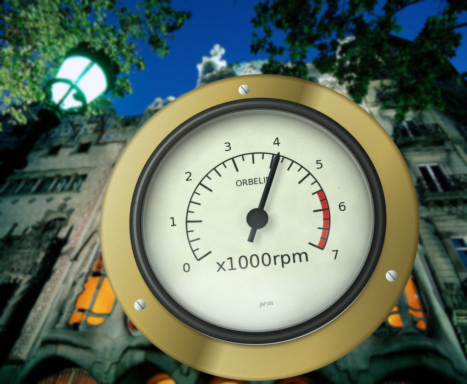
4125 rpm
